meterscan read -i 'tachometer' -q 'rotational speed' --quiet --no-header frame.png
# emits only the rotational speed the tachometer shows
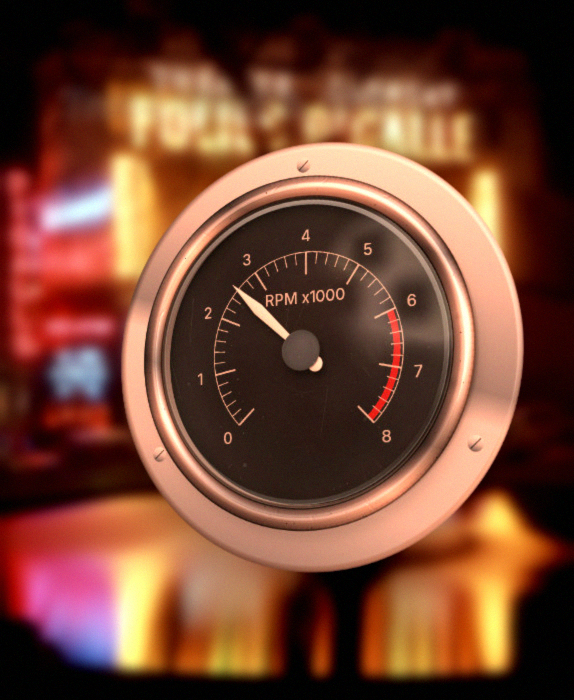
2600 rpm
